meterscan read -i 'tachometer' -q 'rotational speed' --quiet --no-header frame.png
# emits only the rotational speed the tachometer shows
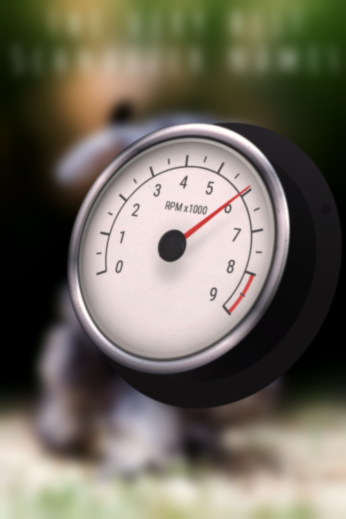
6000 rpm
